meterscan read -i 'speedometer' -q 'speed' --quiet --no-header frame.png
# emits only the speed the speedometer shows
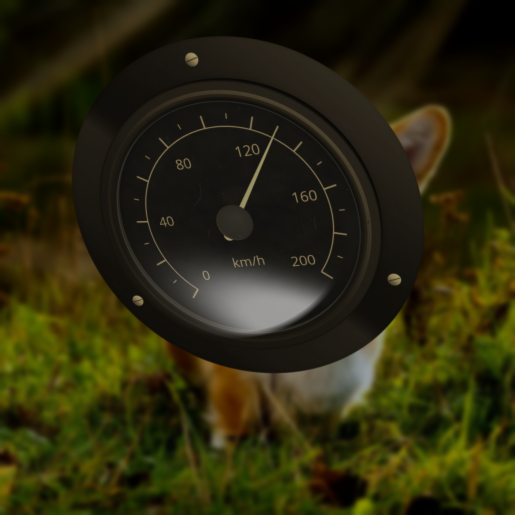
130 km/h
